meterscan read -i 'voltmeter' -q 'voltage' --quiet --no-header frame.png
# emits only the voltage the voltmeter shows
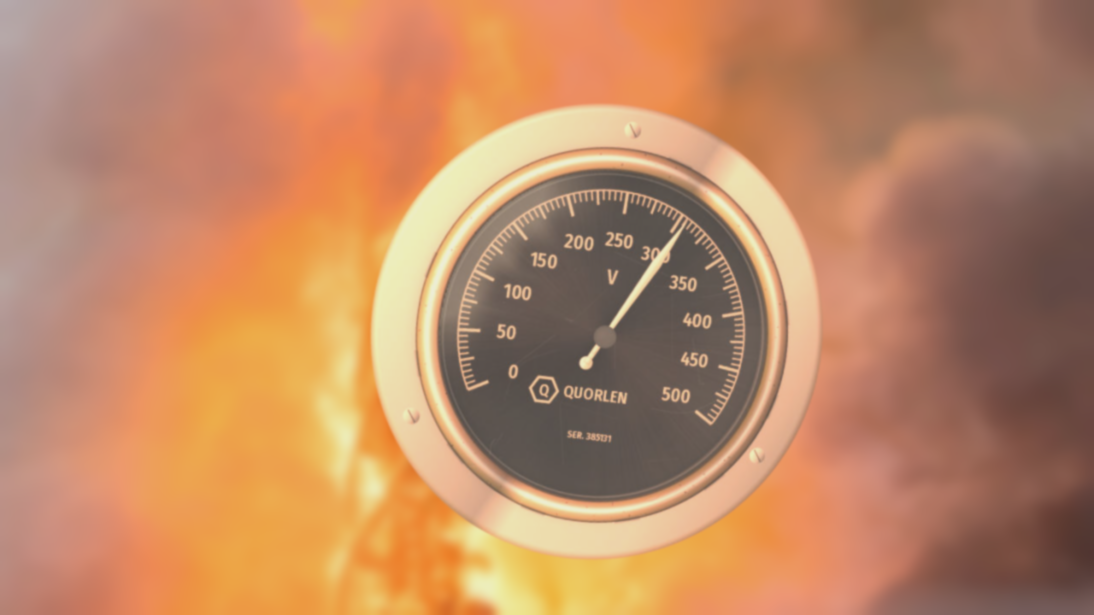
305 V
